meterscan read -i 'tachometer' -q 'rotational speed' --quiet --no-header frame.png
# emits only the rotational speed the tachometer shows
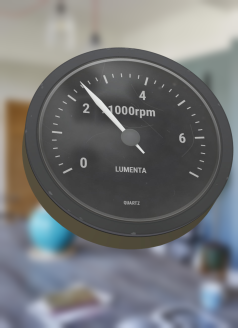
2400 rpm
